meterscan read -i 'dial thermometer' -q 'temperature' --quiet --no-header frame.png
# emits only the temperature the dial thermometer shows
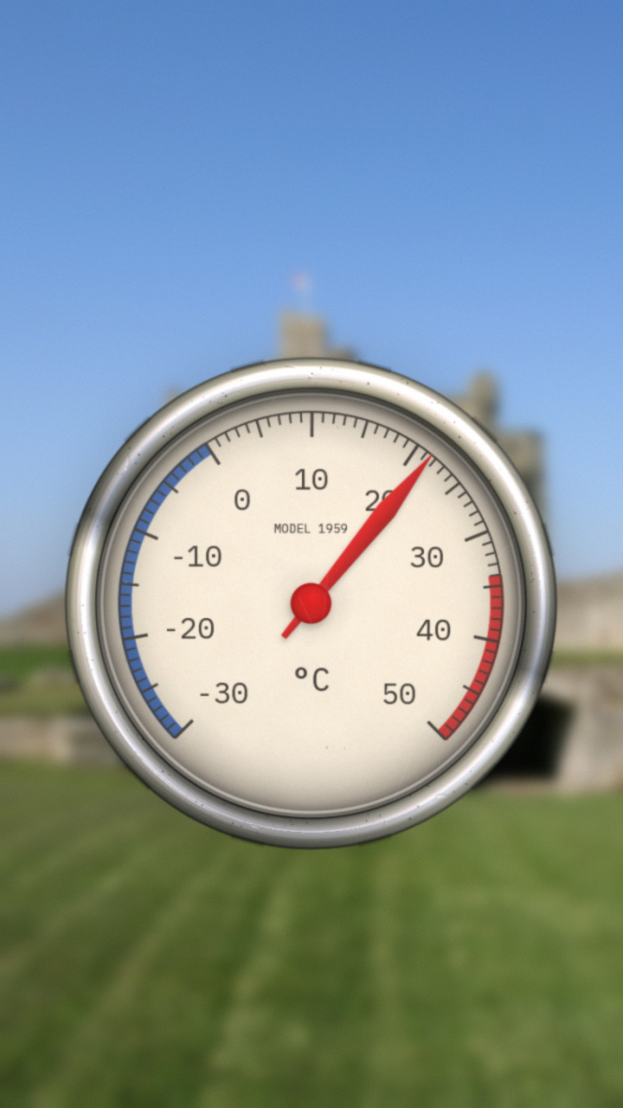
21.5 °C
